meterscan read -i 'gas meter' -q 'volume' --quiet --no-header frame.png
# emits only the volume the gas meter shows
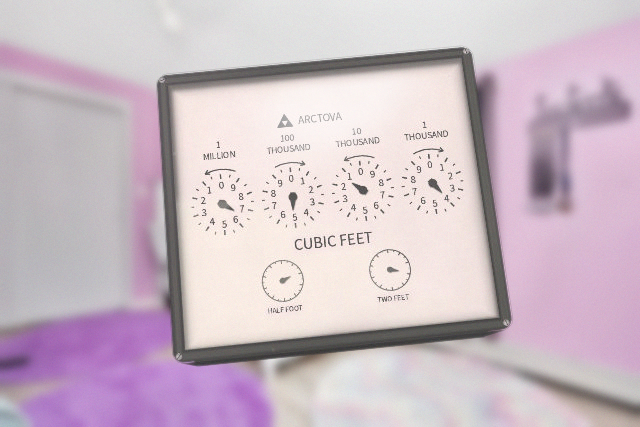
651400 ft³
